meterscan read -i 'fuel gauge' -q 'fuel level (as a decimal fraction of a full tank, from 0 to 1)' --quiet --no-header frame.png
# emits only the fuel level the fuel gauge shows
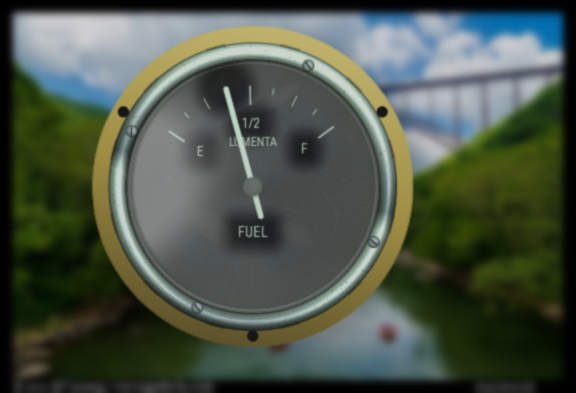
0.375
